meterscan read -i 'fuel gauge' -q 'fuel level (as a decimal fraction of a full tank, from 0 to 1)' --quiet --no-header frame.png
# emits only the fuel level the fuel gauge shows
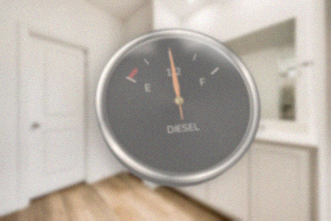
0.5
